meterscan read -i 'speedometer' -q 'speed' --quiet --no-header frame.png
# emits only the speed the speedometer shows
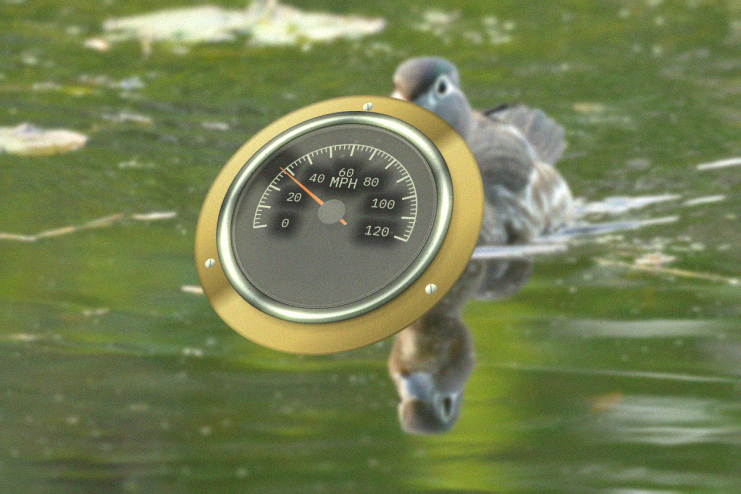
28 mph
